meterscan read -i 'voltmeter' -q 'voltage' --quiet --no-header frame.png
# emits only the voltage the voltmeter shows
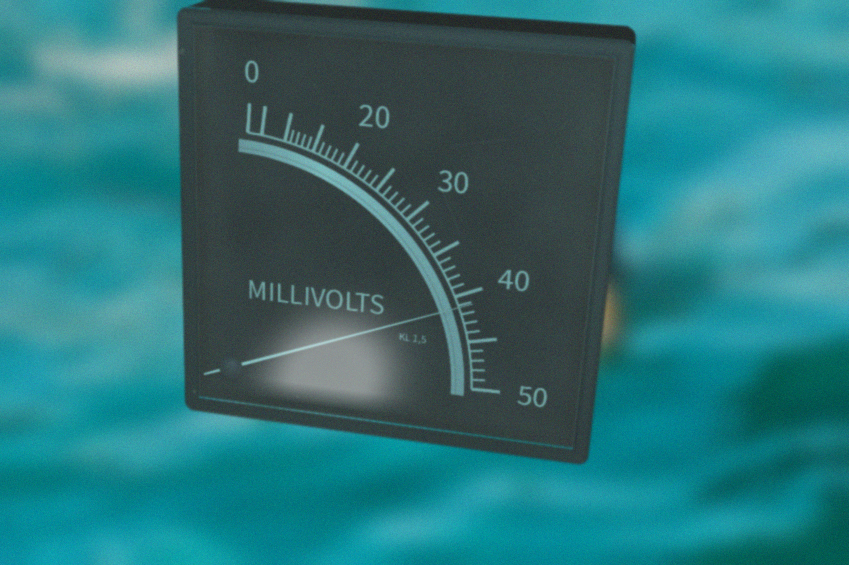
41 mV
